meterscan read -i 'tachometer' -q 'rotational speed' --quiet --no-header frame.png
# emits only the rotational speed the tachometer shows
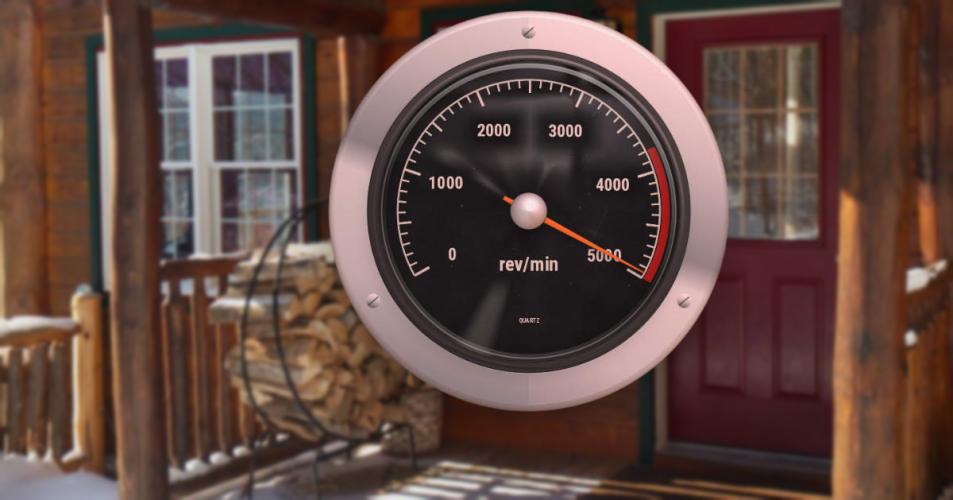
4950 rpm
